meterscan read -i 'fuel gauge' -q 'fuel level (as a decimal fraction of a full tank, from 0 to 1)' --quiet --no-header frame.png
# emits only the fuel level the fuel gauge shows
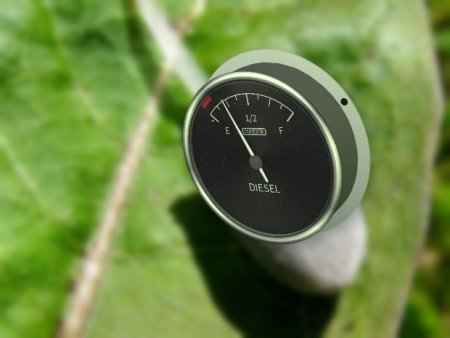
0.25
